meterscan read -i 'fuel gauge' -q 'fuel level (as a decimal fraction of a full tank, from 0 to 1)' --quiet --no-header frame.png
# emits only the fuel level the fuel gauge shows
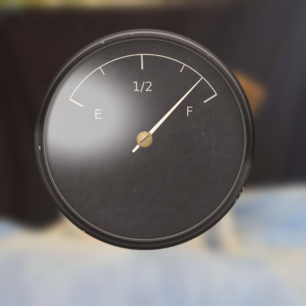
0.875
